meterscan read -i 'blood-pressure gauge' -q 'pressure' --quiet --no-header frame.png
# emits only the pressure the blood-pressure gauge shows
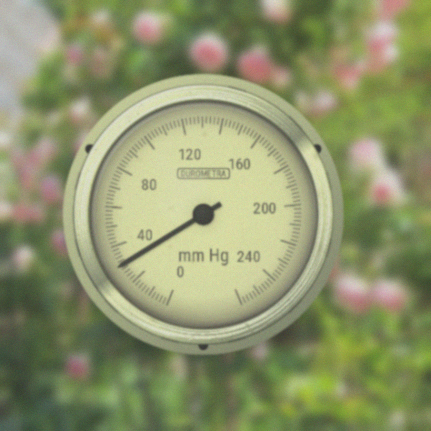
30 mmHg
